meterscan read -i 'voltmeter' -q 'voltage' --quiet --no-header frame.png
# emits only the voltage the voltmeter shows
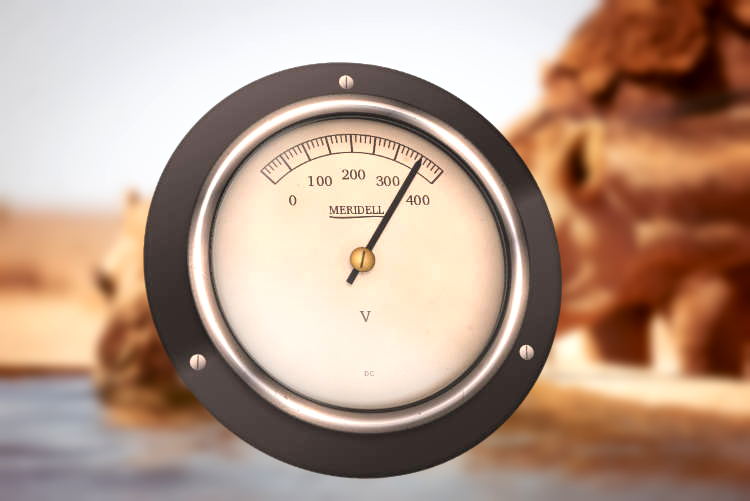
350 V
